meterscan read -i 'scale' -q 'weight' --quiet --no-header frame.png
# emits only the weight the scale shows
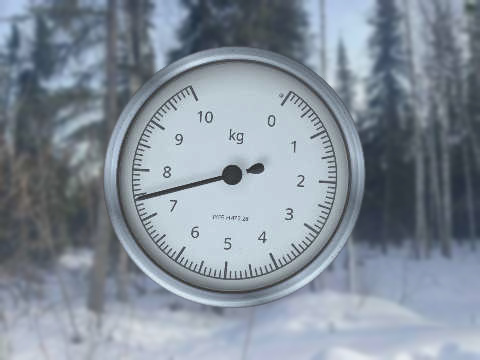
7.4 kg
